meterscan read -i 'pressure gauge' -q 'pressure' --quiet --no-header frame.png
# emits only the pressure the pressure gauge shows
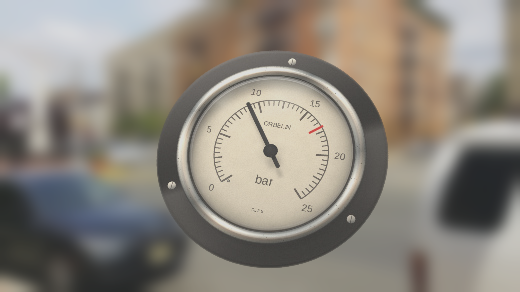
9 bar
